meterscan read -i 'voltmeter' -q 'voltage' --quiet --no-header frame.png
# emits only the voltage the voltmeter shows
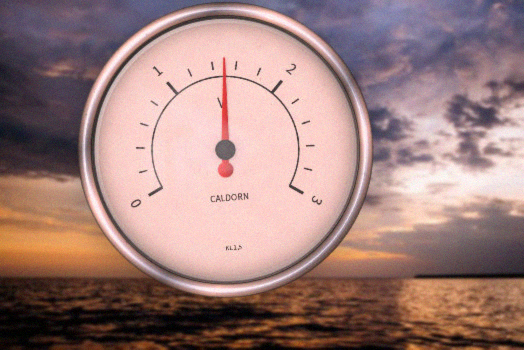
1.5 V
